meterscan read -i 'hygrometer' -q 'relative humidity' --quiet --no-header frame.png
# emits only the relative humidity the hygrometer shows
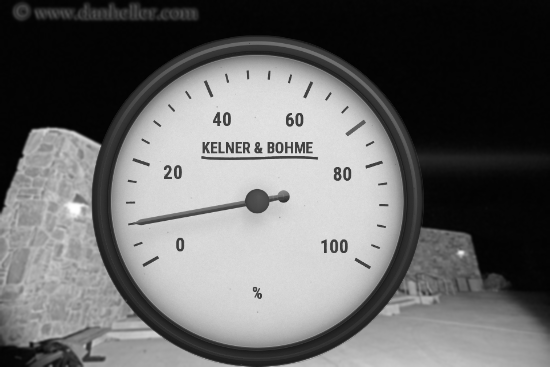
8 %
